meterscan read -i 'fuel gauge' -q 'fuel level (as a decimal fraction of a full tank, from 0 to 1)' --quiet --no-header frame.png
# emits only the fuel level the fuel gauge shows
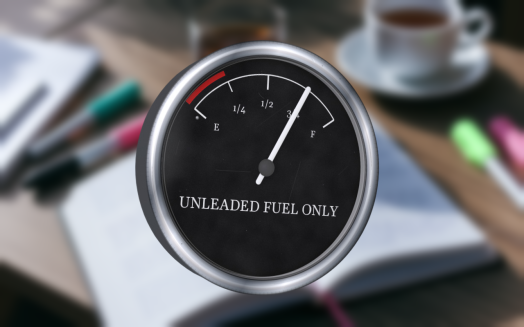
0.75
